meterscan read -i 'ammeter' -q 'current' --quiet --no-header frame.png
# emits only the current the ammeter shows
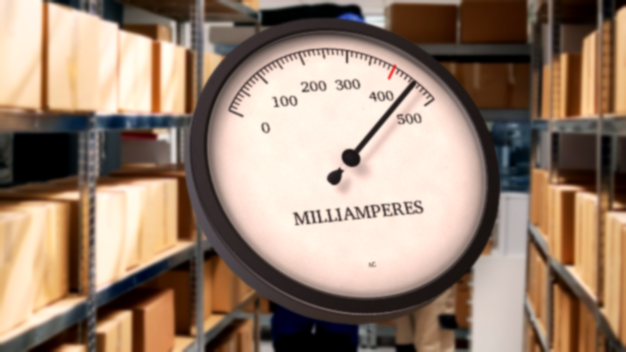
450 mA
